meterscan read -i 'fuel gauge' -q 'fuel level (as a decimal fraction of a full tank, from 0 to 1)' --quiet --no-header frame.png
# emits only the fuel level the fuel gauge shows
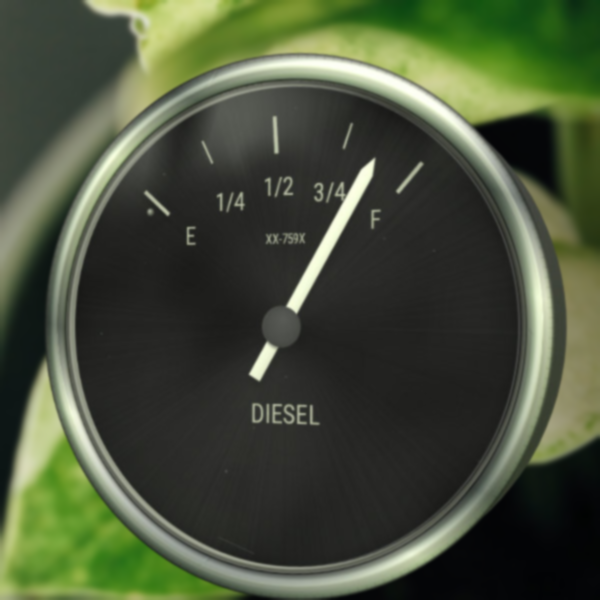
0.875
